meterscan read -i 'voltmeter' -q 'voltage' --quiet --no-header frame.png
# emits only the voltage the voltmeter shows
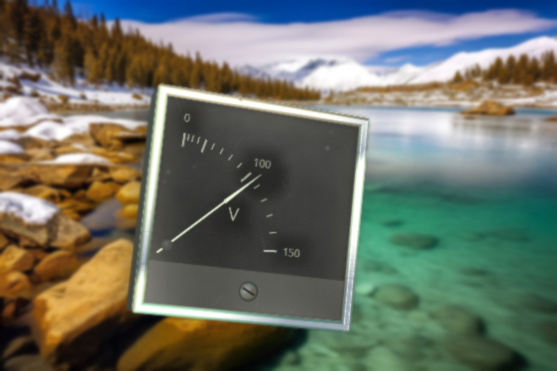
105 V
